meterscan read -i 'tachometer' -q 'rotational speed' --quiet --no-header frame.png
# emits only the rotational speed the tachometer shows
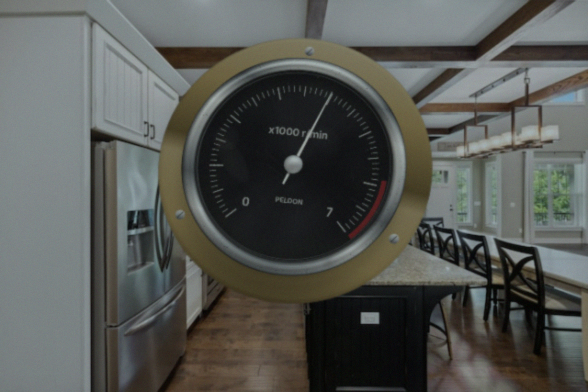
4000 rpm
